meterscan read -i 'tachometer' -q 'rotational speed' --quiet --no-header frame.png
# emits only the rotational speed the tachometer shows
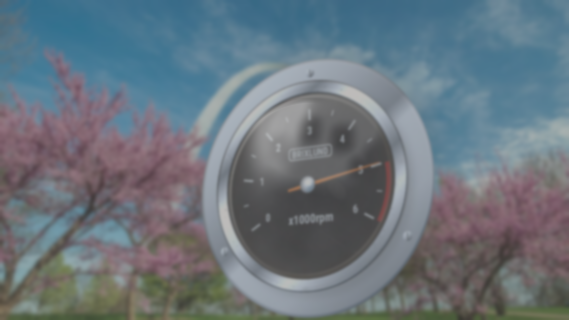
5000 rpm
